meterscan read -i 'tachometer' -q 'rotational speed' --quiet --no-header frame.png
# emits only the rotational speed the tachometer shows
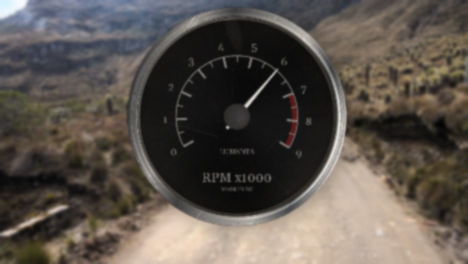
6000 rpm
